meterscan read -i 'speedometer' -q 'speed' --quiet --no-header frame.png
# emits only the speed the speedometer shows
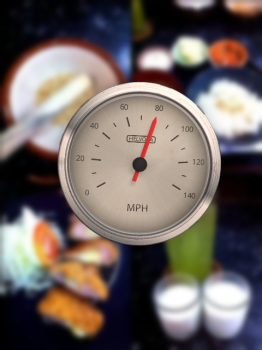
80 mph
